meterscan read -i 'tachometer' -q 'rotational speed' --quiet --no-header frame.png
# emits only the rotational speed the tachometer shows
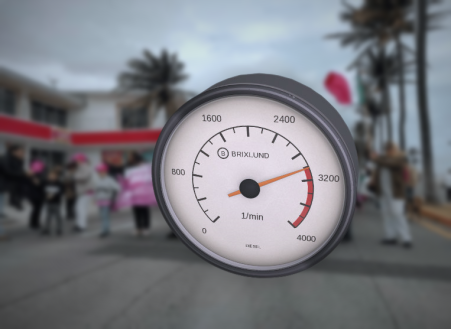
3000 rpm
